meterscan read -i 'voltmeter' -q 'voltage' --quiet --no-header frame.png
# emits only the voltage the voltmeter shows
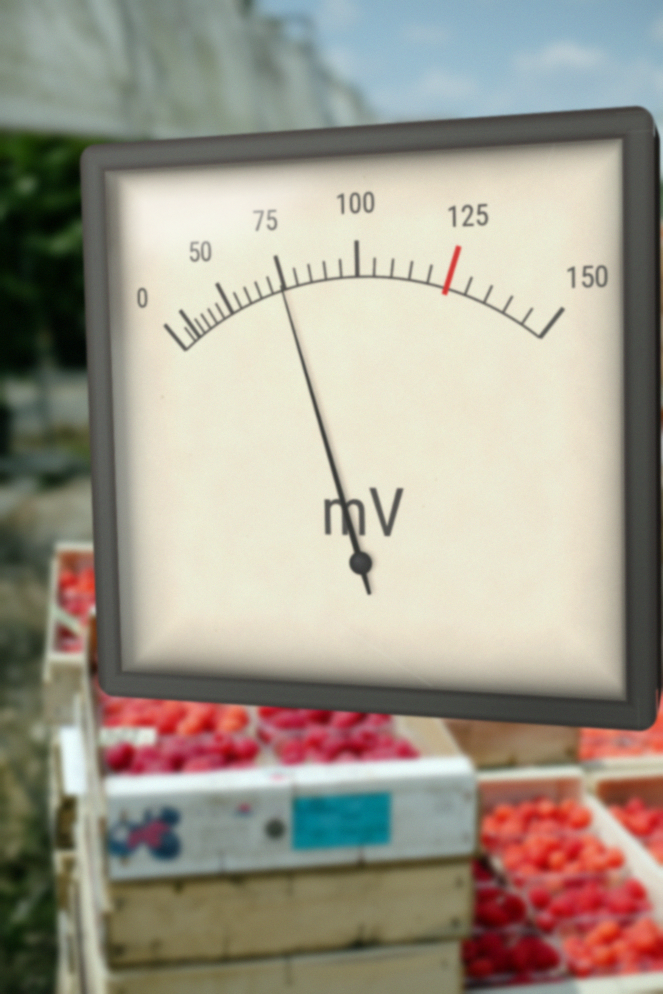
75 mV
